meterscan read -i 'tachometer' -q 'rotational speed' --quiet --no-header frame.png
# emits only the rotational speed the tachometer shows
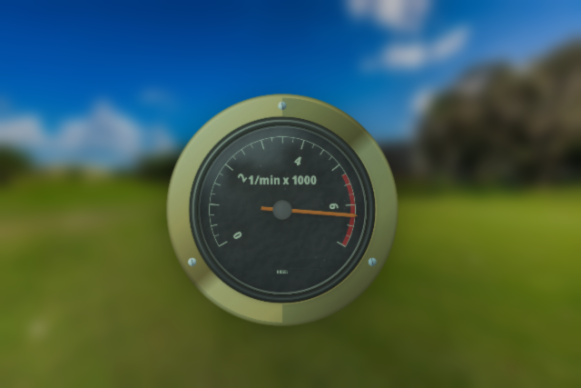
6250 rpm
